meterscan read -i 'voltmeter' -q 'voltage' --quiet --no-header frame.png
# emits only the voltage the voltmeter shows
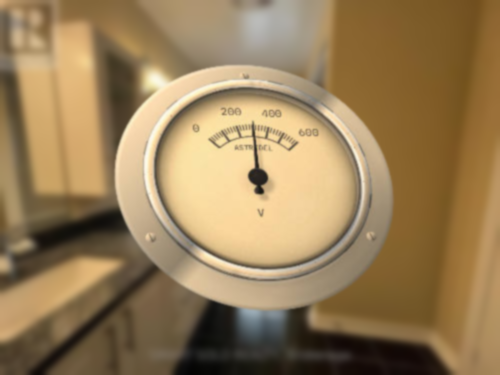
300 V
